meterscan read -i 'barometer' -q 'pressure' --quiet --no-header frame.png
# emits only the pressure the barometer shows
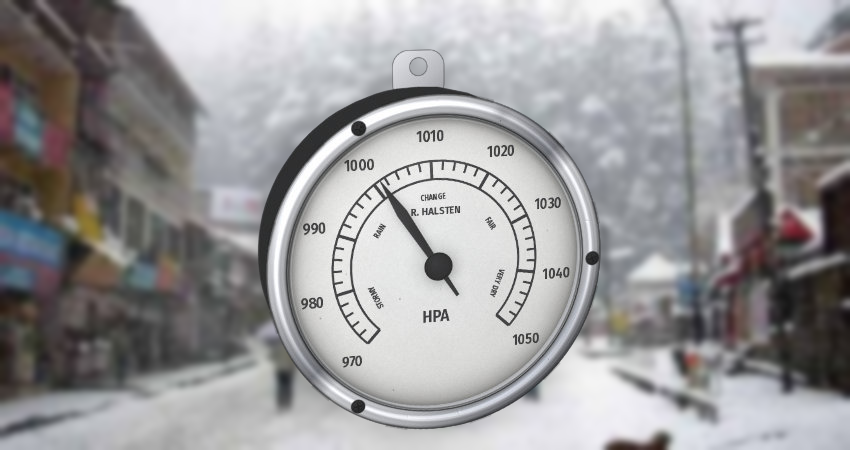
1001 hPa
